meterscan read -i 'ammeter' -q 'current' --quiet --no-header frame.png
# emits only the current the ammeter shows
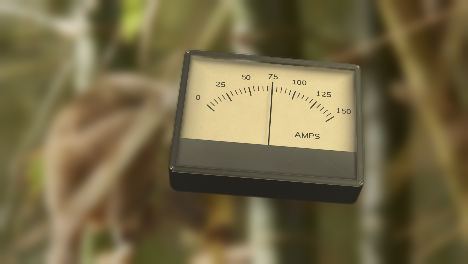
75 A
